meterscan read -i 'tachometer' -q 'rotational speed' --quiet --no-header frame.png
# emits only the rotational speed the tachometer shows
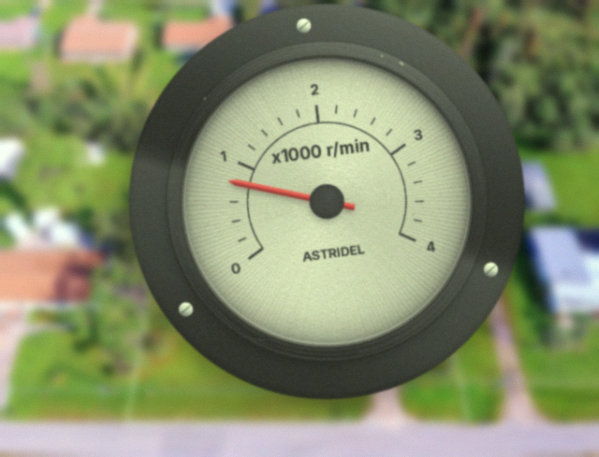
800 rpm
